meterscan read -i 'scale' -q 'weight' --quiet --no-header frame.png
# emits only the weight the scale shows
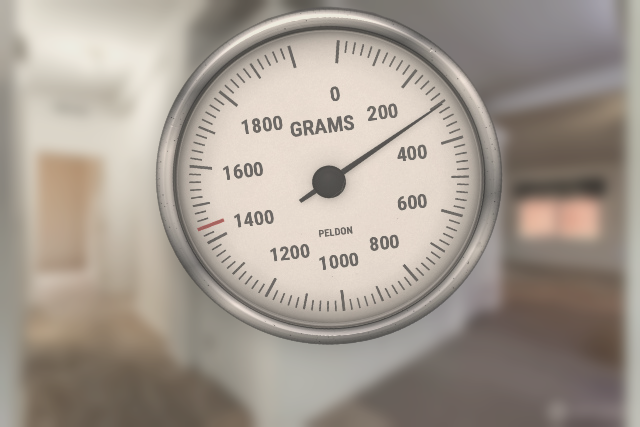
300 g
